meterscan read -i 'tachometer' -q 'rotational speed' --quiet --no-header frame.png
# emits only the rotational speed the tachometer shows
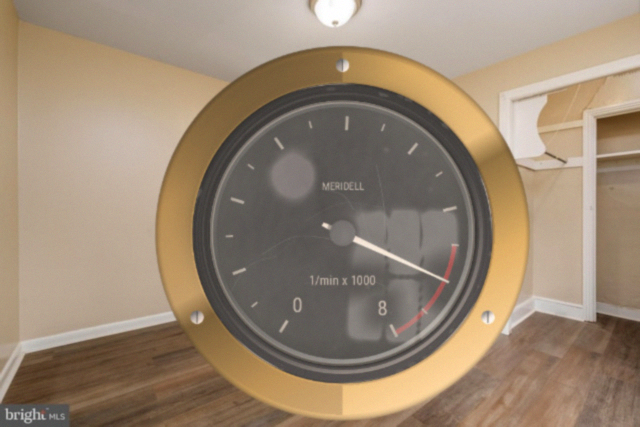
7000 rpm
